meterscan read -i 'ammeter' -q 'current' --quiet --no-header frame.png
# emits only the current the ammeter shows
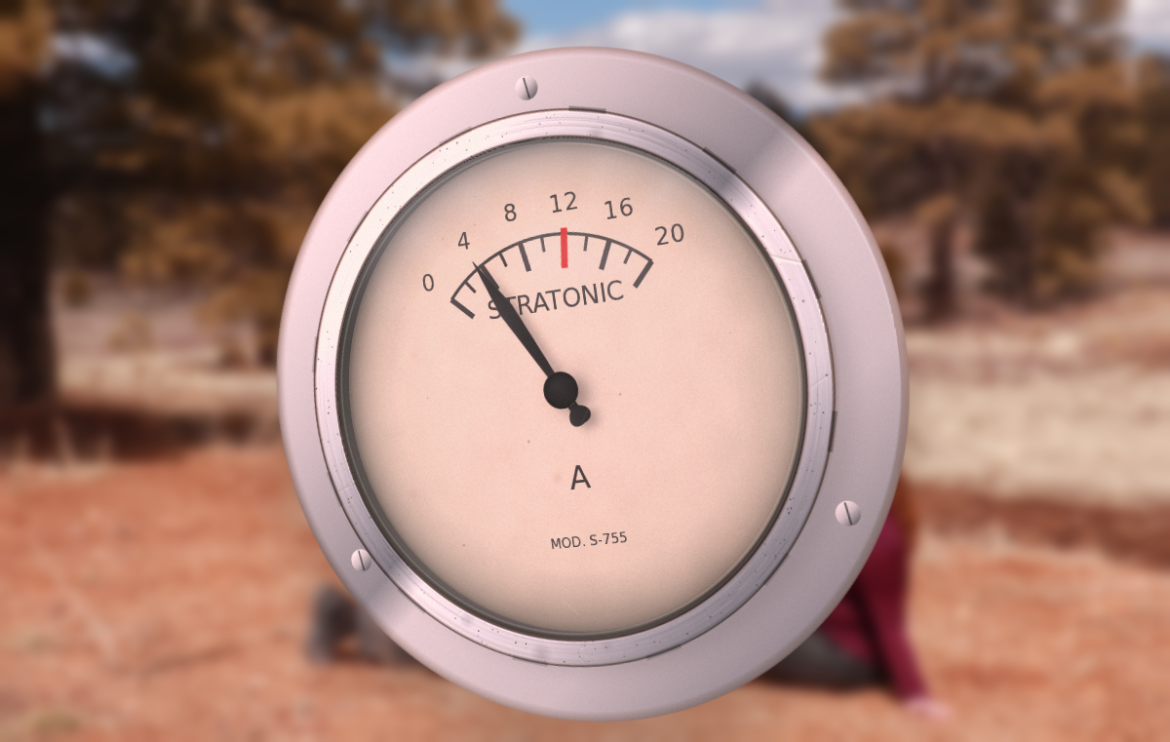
4 A
